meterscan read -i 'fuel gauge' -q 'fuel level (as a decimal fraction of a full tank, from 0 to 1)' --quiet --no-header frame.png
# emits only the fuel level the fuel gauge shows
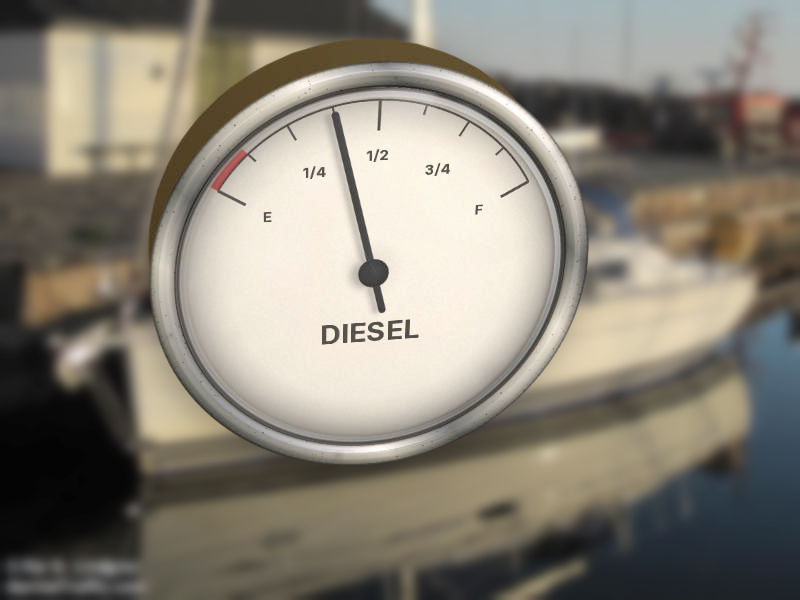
0.375
